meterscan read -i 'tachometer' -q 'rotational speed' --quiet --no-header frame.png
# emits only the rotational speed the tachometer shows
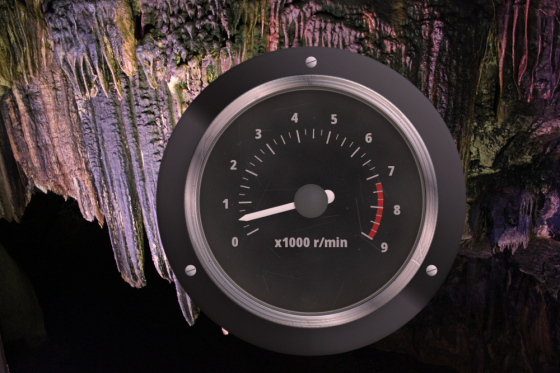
500 rpm
